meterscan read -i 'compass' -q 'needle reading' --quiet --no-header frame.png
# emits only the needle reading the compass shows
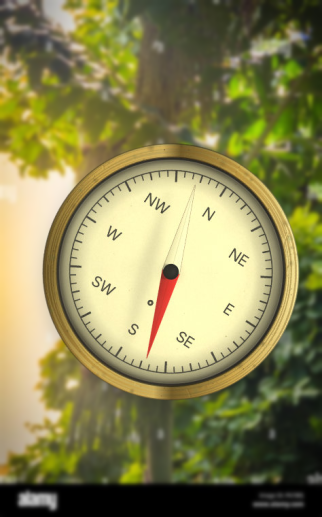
162.5 °
